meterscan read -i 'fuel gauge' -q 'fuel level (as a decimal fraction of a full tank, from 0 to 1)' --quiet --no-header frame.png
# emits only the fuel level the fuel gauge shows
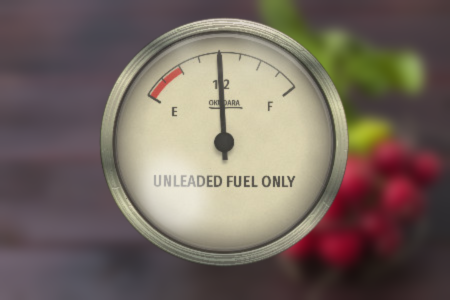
0.5
